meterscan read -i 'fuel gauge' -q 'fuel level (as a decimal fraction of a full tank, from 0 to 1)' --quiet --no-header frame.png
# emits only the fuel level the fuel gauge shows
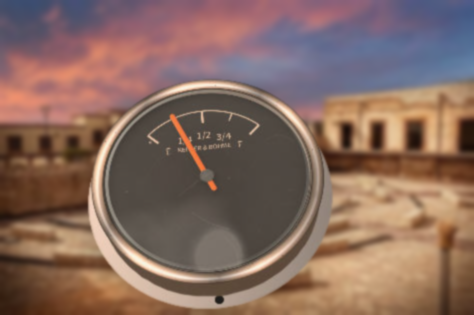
0.25
